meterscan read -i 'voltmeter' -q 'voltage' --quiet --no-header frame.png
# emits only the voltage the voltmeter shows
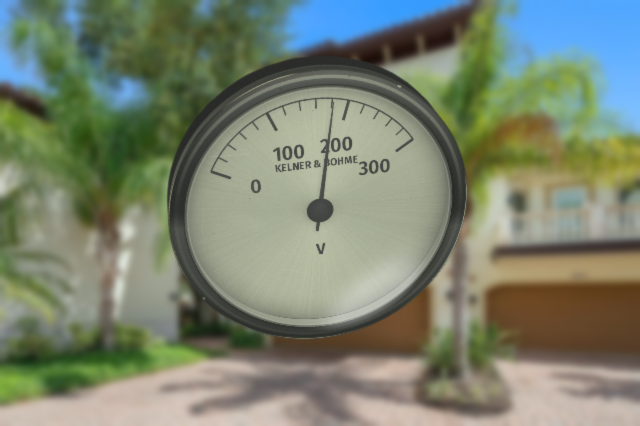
180 V
